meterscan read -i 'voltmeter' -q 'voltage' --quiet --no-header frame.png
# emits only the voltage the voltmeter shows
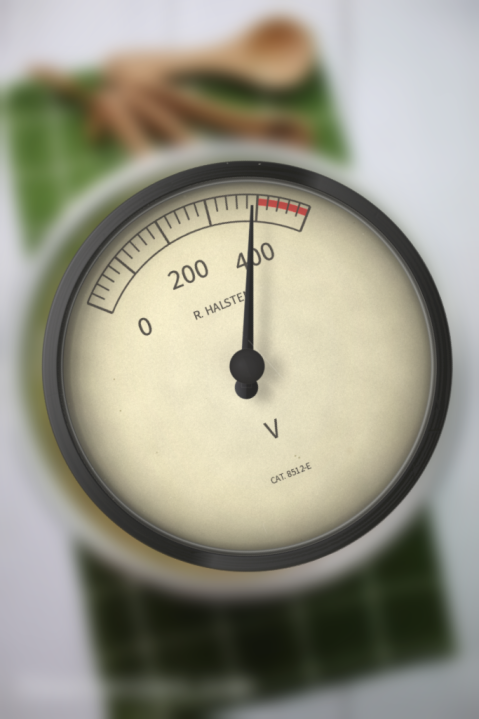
390 V
